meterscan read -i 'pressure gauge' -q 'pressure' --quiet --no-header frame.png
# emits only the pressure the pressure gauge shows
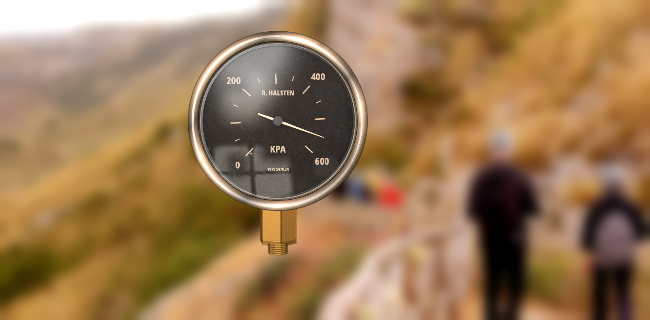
550 kPa
